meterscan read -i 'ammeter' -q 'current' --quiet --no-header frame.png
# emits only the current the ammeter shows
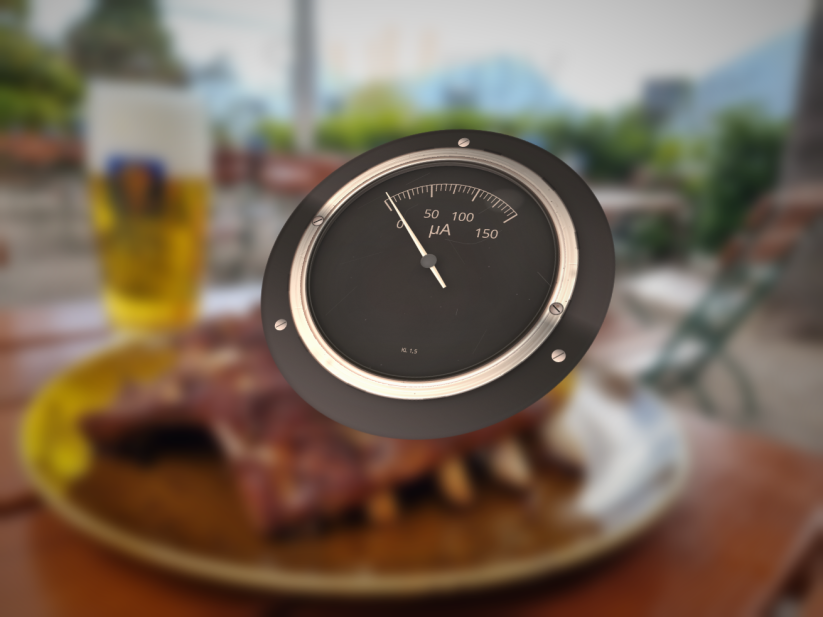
5 µA
